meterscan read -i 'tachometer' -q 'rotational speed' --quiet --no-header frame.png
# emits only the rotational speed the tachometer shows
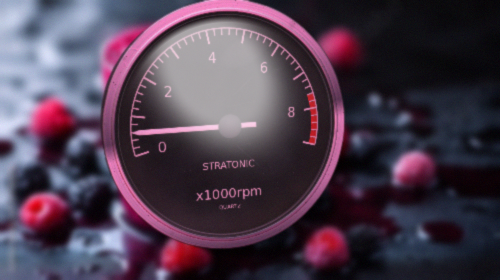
600 rpm
